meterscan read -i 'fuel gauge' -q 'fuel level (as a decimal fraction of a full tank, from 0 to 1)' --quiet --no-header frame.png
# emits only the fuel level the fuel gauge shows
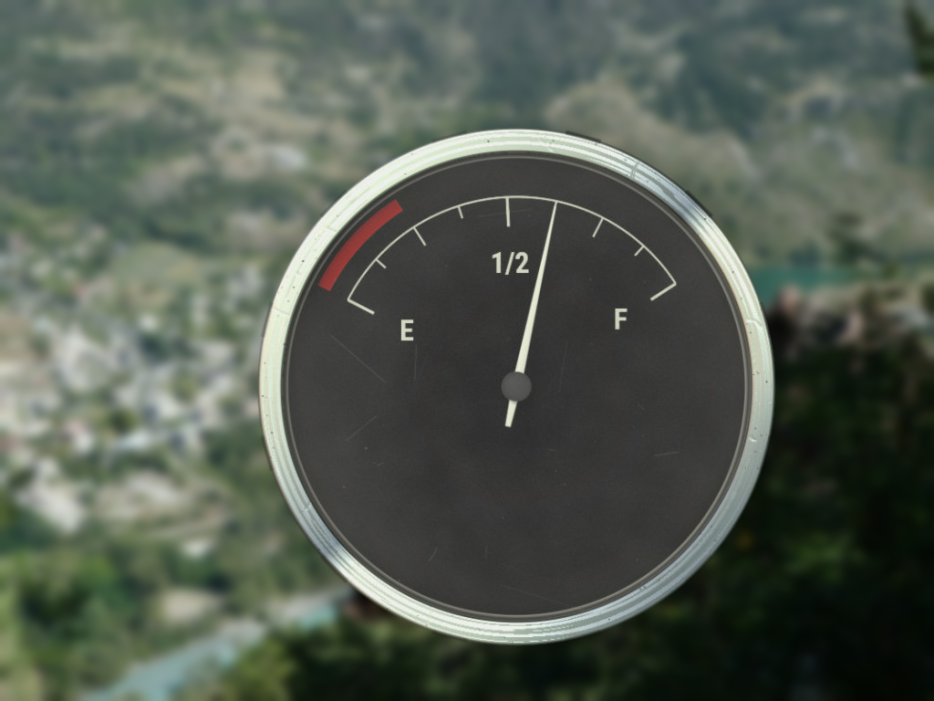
0.625
